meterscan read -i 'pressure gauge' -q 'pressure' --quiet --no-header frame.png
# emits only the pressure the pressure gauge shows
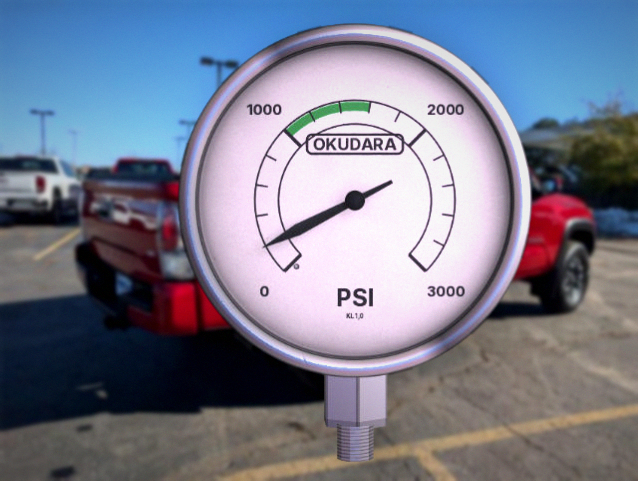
200 psi
